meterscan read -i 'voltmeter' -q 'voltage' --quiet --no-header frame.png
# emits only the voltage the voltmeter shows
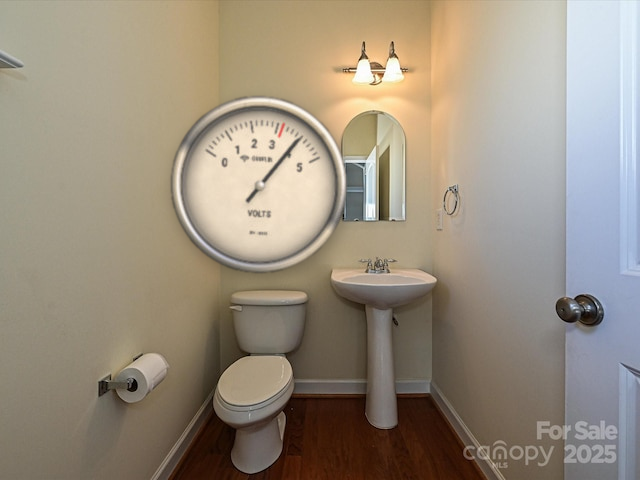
4 V
